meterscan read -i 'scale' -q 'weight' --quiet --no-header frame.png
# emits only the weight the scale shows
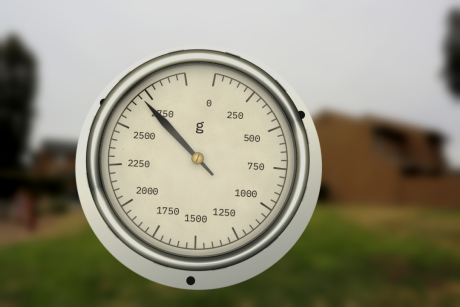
2700 g
